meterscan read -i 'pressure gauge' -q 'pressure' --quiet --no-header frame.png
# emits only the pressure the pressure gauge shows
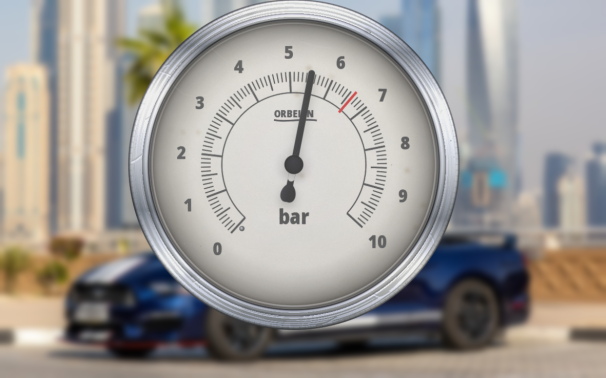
5.5 bar
